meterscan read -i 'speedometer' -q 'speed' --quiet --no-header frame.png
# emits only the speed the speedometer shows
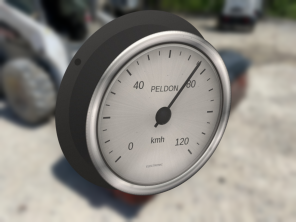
75 km/h
